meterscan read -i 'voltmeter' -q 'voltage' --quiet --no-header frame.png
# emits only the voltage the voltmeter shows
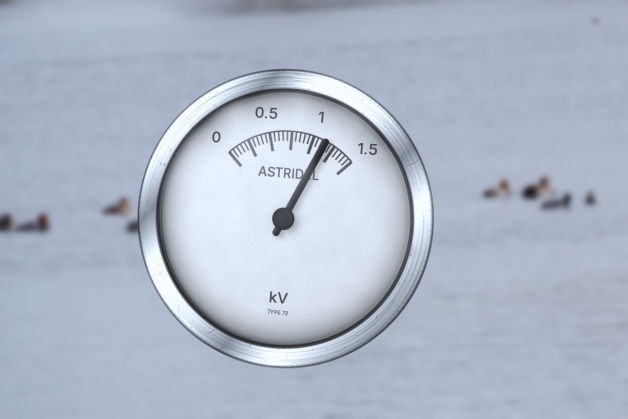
1.15 kV
